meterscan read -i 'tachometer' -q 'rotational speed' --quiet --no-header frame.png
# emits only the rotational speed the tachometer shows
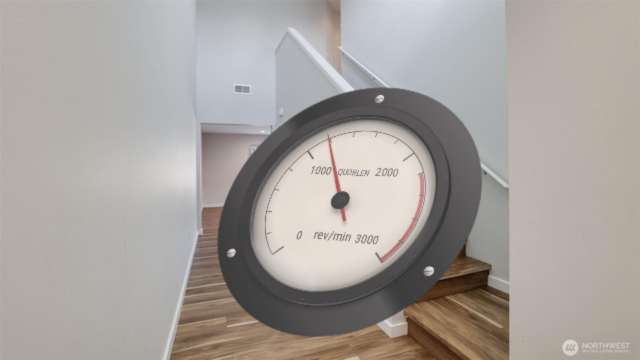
1200 rpm
